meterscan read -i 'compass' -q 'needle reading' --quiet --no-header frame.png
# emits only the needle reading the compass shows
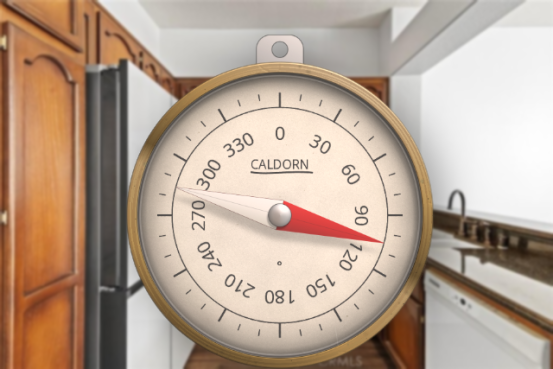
105 °
